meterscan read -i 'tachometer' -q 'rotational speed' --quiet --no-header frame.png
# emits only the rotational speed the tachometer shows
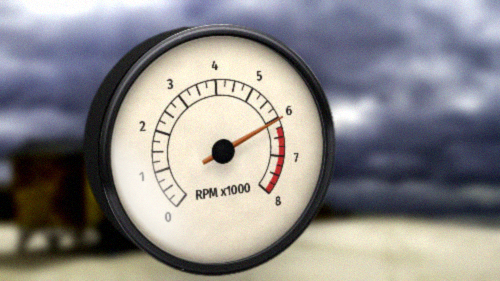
6000 rpm
